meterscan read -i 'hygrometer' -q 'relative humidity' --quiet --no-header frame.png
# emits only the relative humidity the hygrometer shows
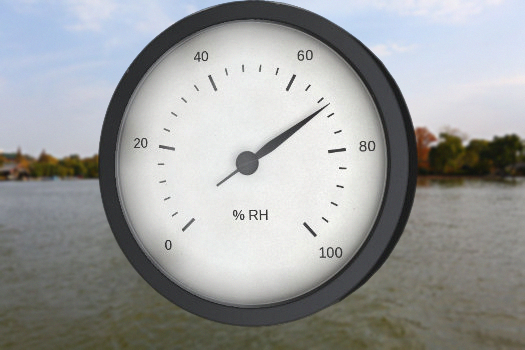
70 %
